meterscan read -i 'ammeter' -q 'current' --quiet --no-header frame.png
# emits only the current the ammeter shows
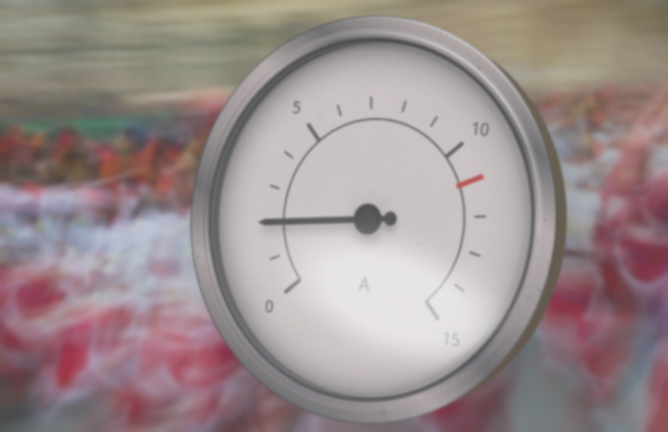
2 A
